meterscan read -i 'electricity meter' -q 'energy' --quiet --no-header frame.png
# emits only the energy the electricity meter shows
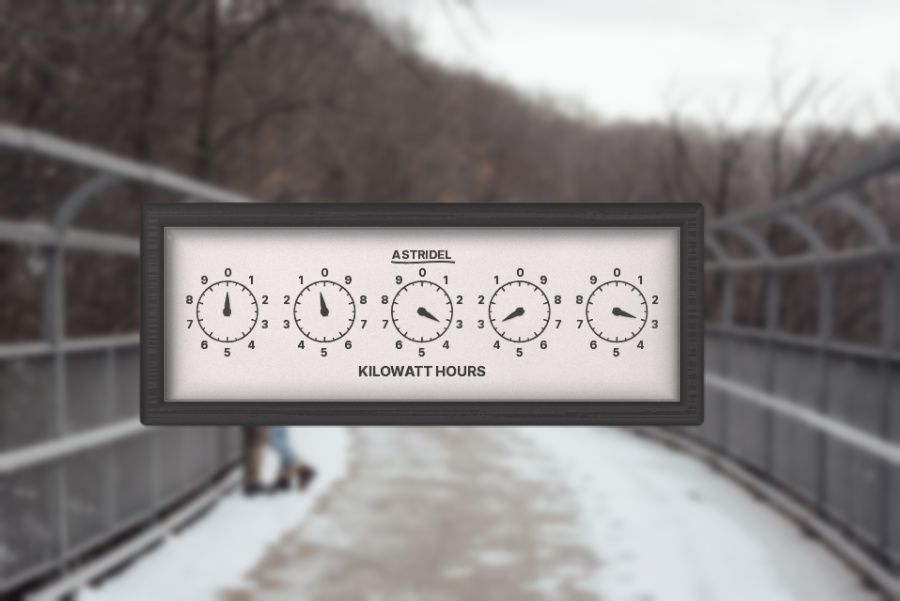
333 kWh
